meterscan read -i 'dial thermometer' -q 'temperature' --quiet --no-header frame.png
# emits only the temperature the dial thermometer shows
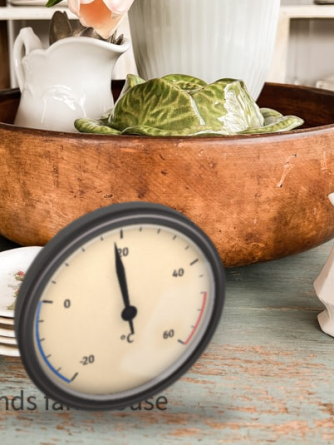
18 °C
